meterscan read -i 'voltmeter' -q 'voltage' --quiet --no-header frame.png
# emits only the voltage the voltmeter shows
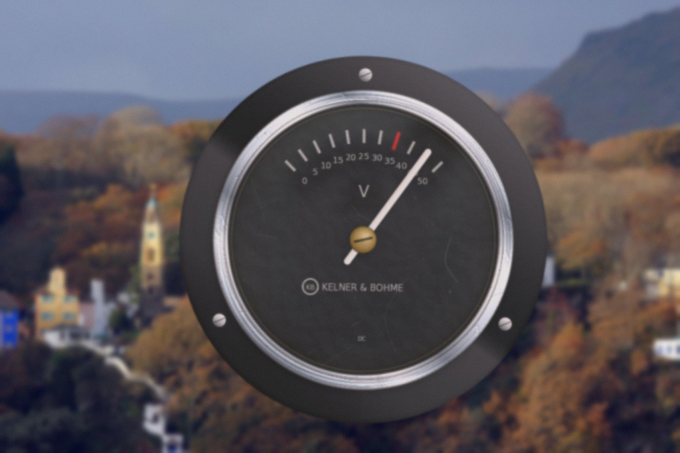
45 V
